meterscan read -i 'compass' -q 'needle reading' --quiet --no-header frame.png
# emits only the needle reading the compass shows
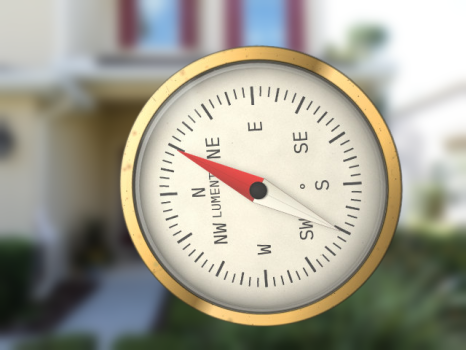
30 °
